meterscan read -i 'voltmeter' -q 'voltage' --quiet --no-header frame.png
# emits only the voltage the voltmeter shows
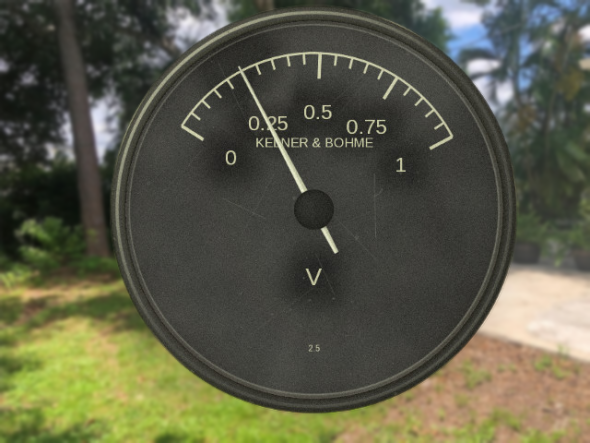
0.25 V
